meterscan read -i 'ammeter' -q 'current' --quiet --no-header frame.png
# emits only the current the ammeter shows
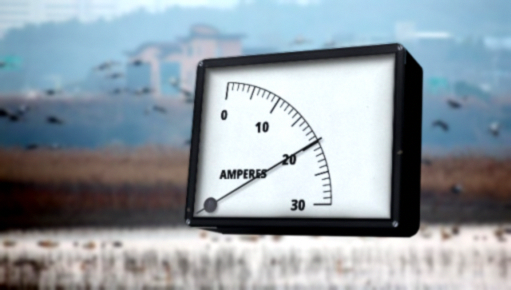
20 A
